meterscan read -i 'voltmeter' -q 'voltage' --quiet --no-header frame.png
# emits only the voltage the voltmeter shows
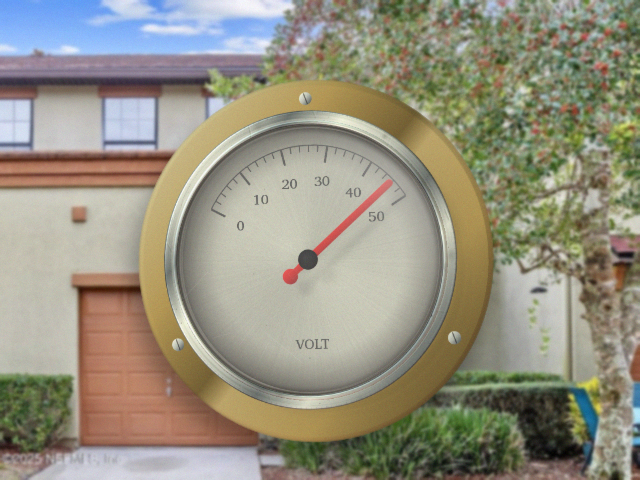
46 V
